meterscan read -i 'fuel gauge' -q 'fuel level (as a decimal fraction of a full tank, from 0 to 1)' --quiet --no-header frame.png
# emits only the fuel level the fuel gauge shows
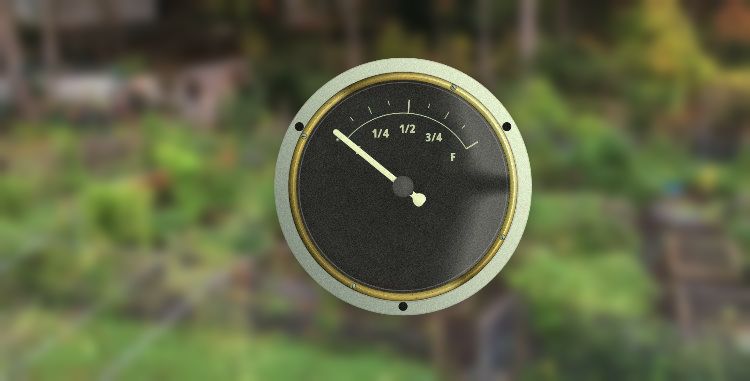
0
